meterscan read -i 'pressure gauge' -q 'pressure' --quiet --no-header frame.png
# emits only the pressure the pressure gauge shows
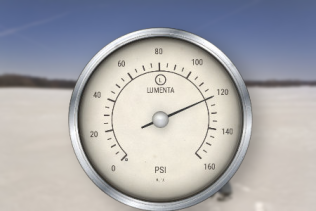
120 psi
